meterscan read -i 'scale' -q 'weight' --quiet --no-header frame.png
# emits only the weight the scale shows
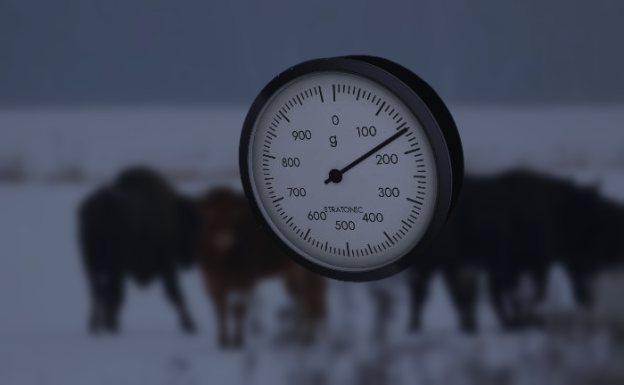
160 g
